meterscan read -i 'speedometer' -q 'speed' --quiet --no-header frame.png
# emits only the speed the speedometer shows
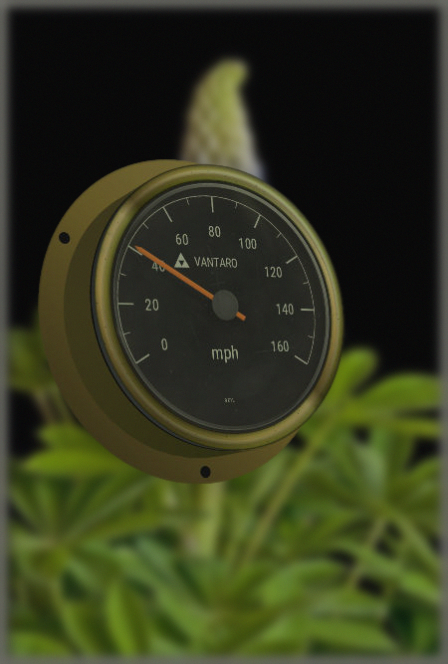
40 mph
